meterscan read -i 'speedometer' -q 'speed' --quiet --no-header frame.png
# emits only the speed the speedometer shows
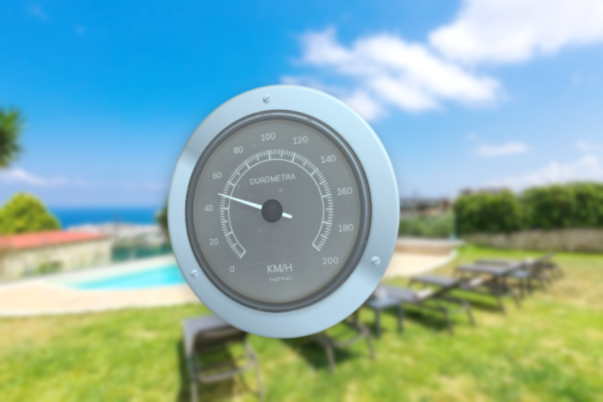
50 km/h
